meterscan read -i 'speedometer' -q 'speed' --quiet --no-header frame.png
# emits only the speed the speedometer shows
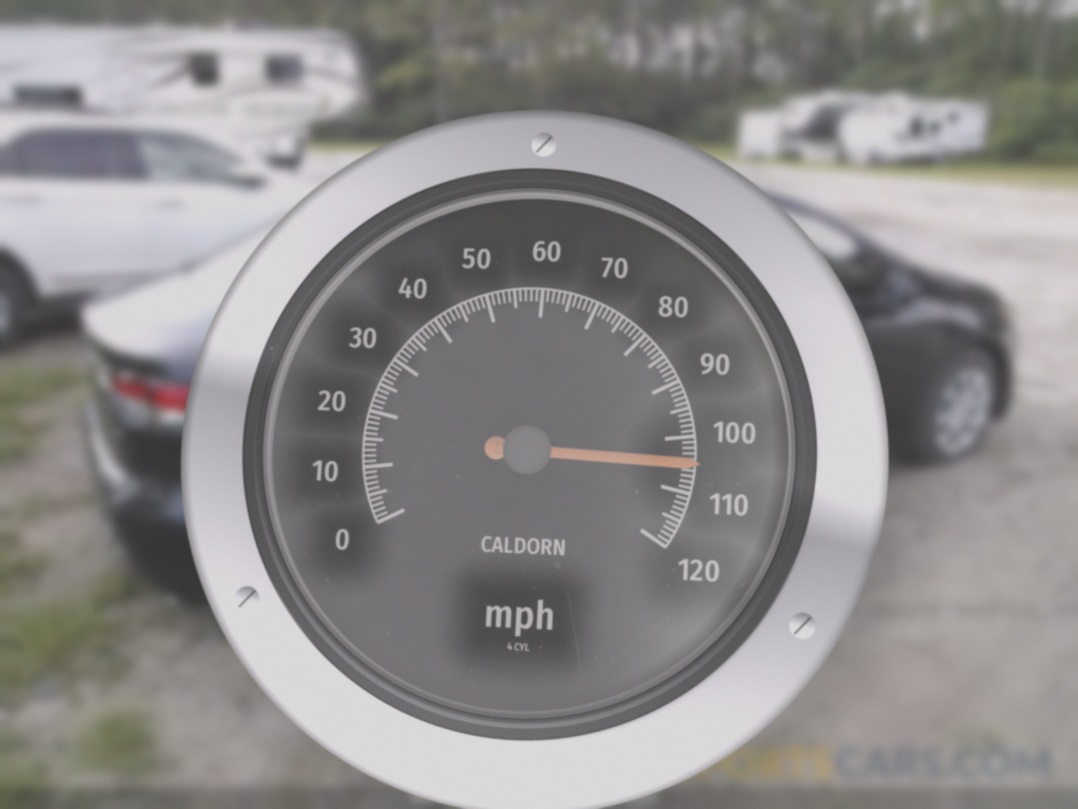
105 mph
